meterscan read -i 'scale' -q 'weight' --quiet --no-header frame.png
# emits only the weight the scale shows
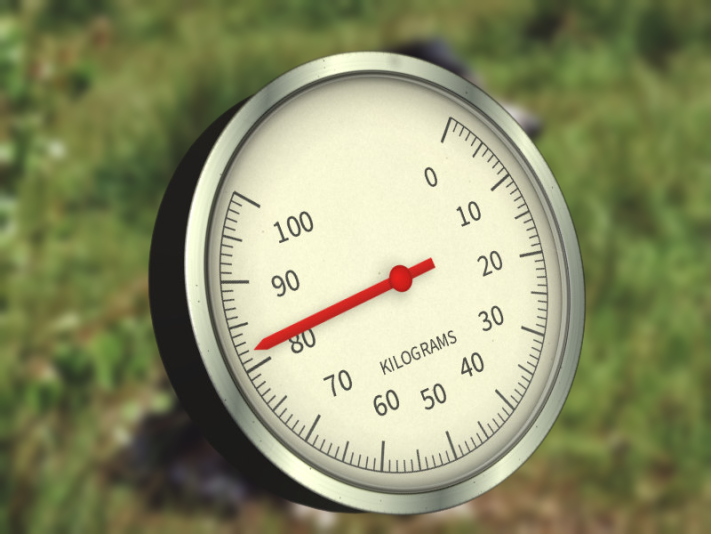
82 kg
